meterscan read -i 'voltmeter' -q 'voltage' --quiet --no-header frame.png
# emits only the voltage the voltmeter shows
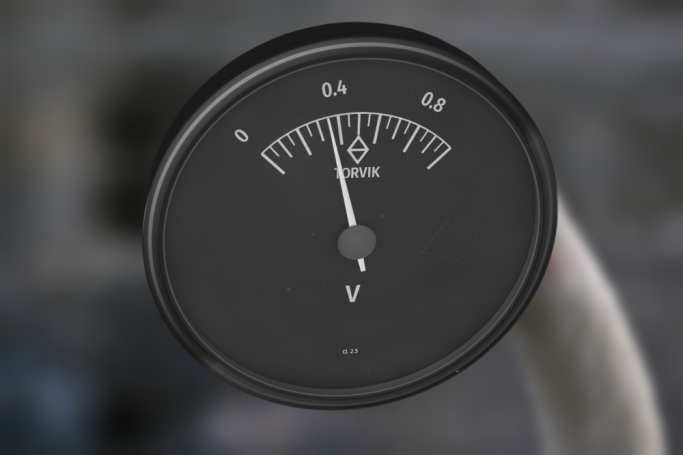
0.35 V
